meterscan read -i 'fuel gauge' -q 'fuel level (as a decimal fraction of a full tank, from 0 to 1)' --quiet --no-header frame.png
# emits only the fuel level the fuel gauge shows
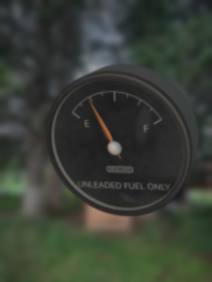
0.25
